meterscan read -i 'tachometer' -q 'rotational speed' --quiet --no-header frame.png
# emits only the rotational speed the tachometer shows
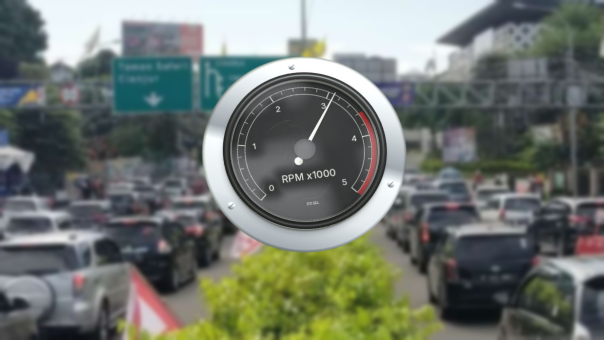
3100 rpm
